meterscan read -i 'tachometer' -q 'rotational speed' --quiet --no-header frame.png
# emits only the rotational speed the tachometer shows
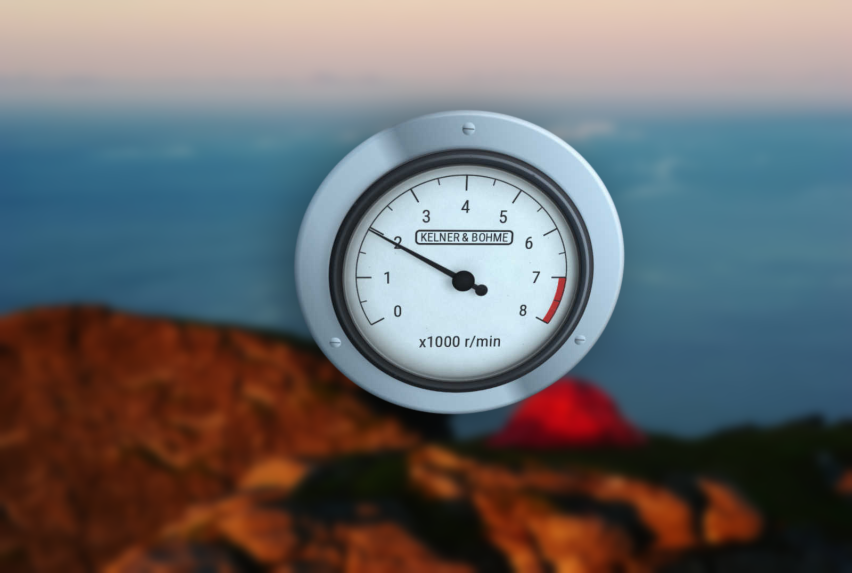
2000 rpm
